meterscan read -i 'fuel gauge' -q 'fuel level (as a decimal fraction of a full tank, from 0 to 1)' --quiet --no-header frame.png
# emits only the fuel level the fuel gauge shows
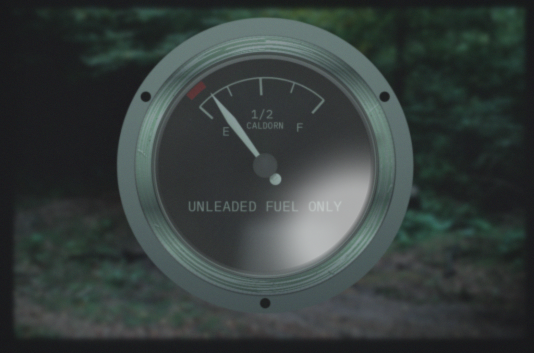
0.125
